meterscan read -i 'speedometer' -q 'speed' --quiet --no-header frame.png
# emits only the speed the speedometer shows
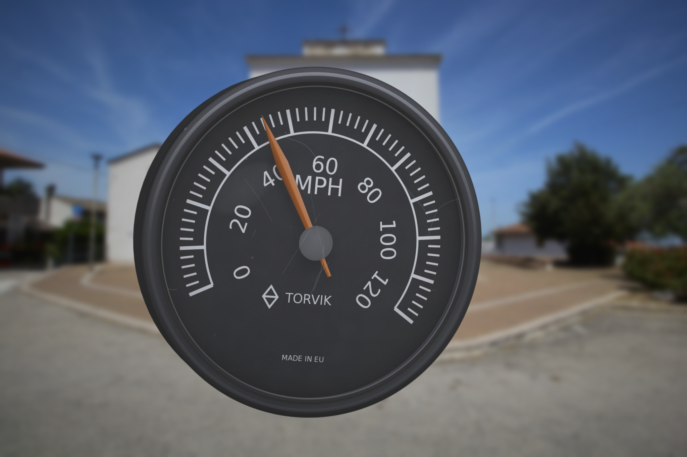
44 mph
